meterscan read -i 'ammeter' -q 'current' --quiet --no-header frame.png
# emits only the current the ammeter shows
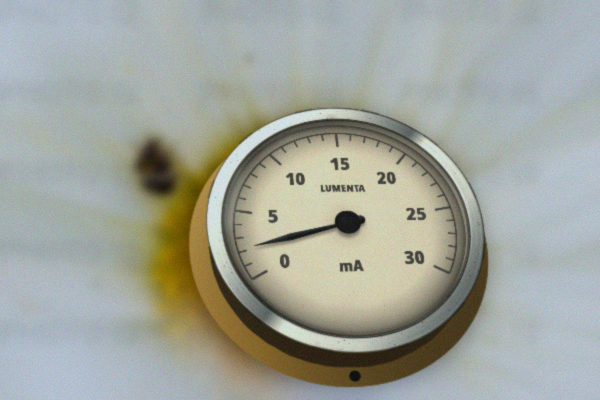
2 mA
